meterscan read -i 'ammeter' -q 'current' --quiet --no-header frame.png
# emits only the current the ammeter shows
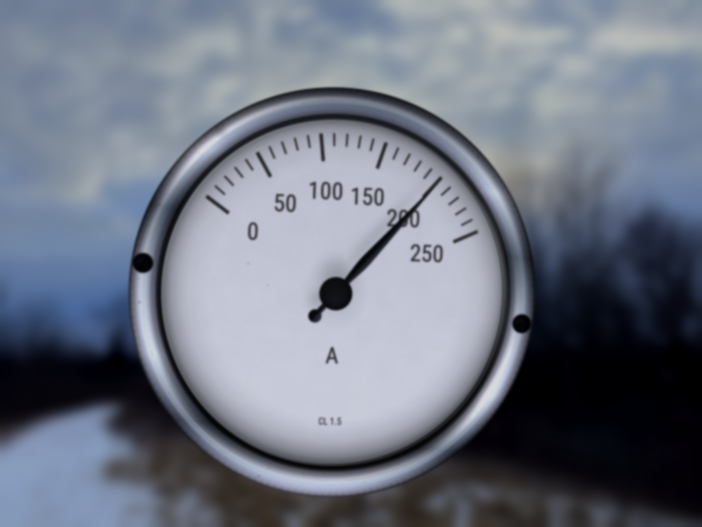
200 A
